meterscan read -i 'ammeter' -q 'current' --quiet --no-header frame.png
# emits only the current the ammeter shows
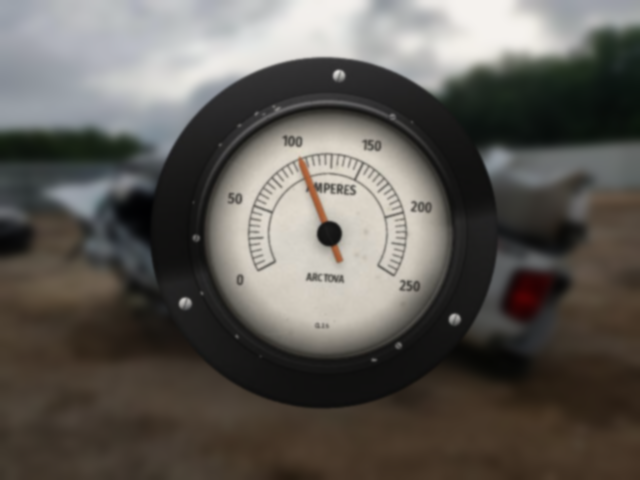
100 A
